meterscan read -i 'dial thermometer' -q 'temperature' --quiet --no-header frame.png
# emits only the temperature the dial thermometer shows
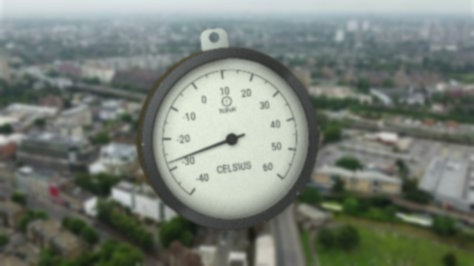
-27.5 °C
